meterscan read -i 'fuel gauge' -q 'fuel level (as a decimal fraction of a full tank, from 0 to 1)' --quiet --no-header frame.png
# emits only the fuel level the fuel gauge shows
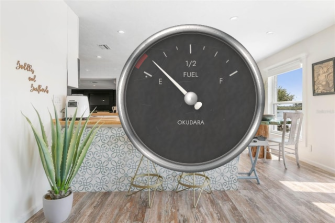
0.125
